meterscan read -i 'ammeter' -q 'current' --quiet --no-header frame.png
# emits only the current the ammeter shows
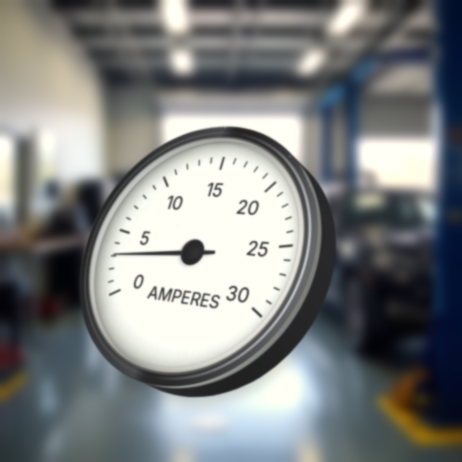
3 A
